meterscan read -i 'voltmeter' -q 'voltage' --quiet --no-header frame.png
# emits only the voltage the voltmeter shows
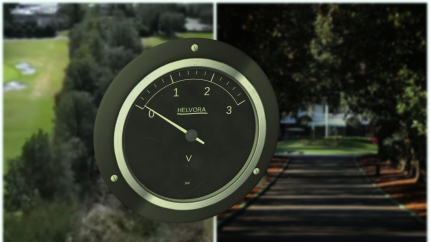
0.1 V
